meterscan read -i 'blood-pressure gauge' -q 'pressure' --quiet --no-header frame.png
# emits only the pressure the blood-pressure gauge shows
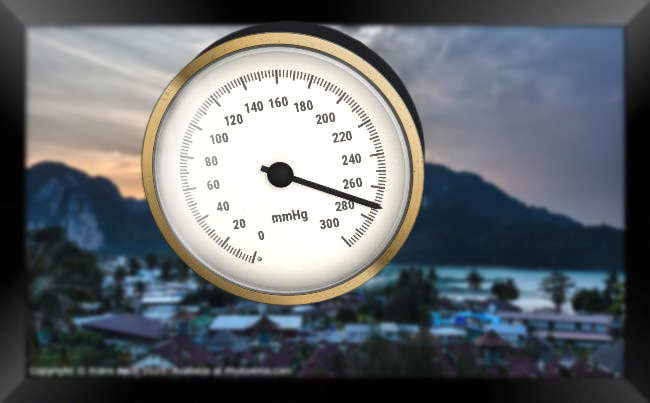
270 mmHg
